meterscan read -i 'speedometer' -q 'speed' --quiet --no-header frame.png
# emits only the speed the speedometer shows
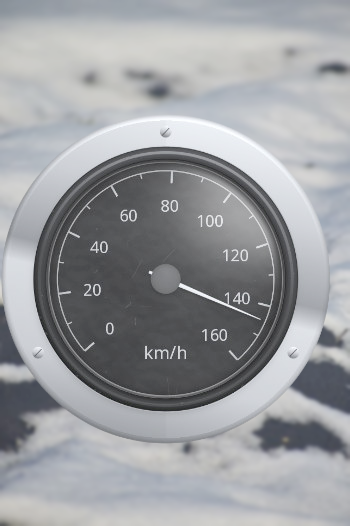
145 km/h
